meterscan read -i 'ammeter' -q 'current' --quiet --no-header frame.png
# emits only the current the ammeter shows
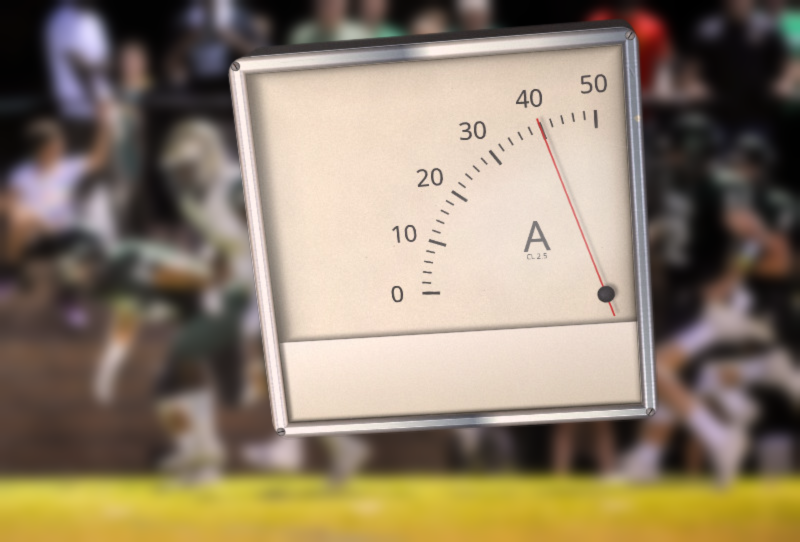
40 A
